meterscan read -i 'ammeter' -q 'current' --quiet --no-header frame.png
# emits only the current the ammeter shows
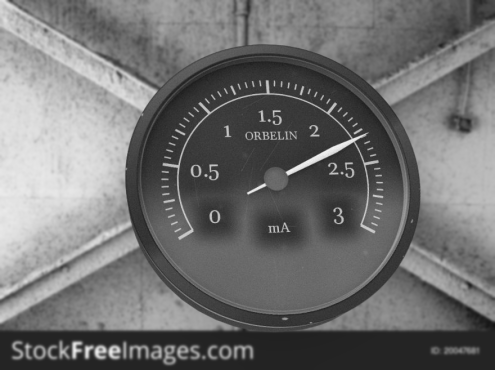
2.3 mA
